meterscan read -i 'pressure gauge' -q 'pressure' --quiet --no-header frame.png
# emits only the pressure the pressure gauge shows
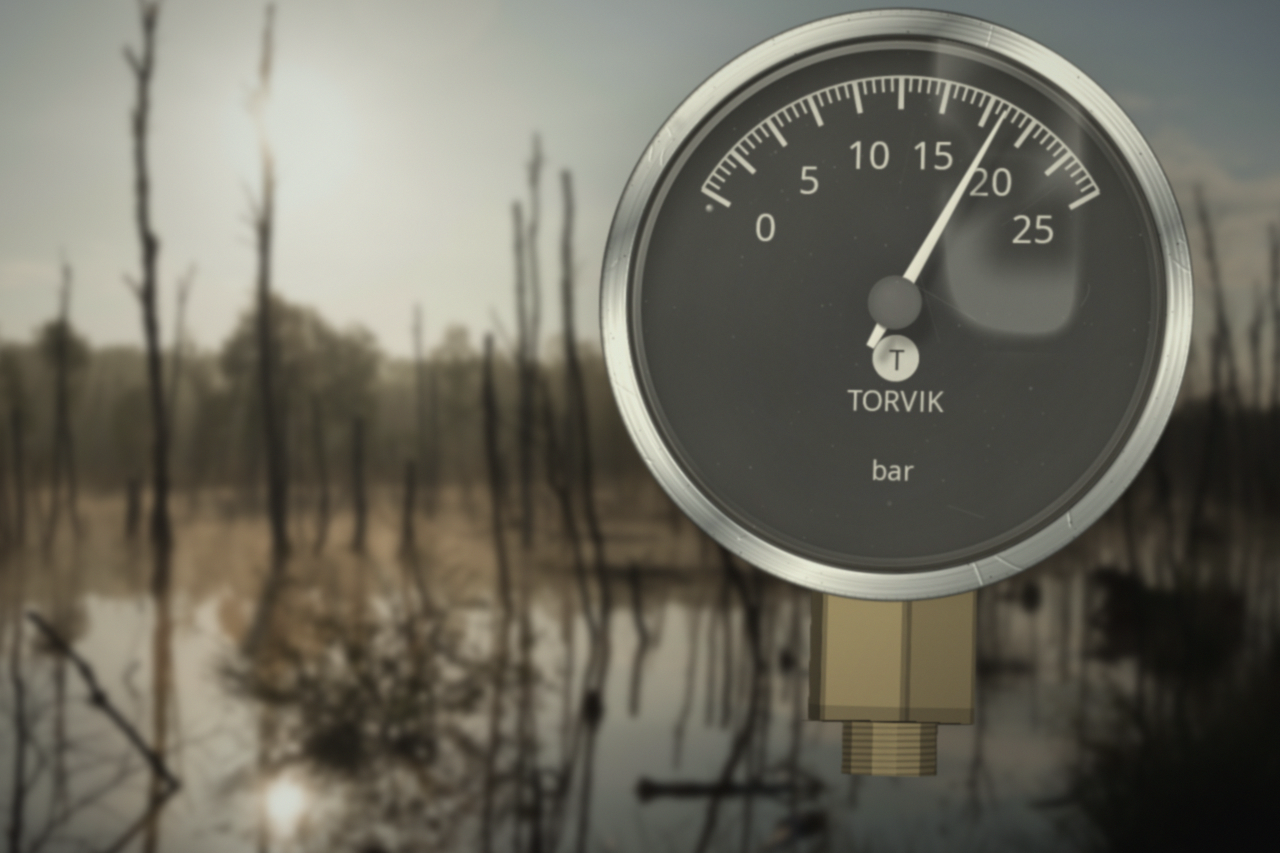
18.5 bar
